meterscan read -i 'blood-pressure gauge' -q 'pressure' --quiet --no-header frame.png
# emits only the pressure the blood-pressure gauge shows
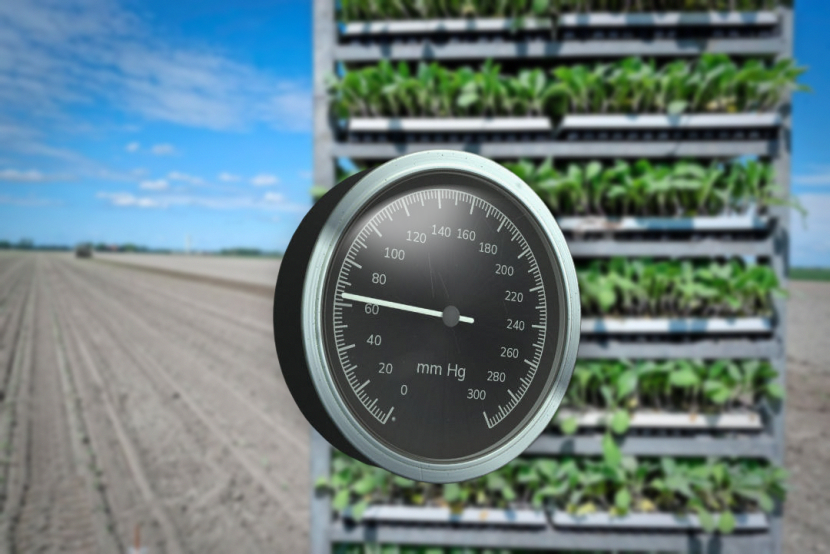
64 mmHg
